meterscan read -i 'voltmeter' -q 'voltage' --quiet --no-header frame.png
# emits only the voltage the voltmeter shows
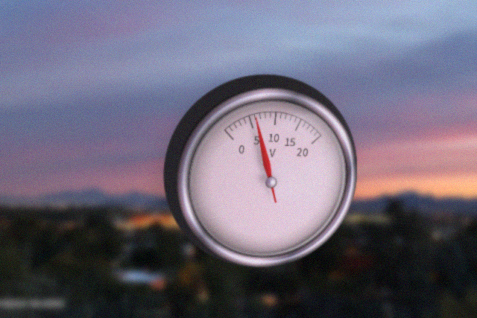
6 V
